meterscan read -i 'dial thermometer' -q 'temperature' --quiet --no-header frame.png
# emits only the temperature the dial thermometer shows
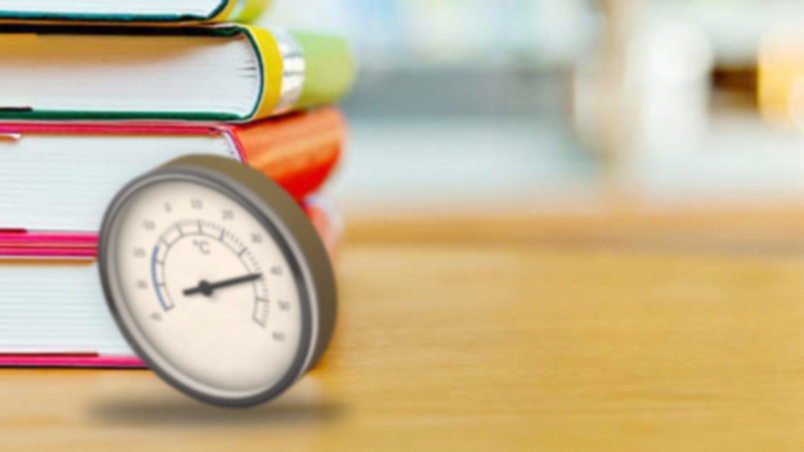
40 °C
